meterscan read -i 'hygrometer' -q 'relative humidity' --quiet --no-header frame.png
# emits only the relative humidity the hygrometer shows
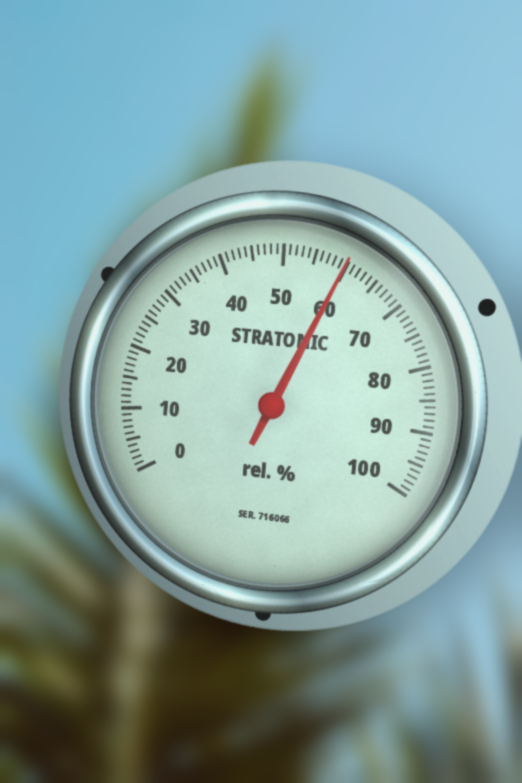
60 %
